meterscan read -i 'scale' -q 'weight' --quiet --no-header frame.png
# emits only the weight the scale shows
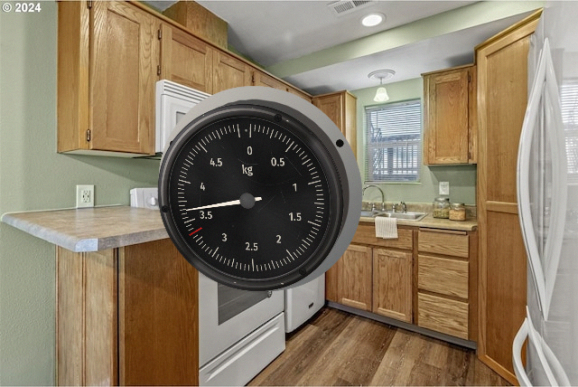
3.65 kg
